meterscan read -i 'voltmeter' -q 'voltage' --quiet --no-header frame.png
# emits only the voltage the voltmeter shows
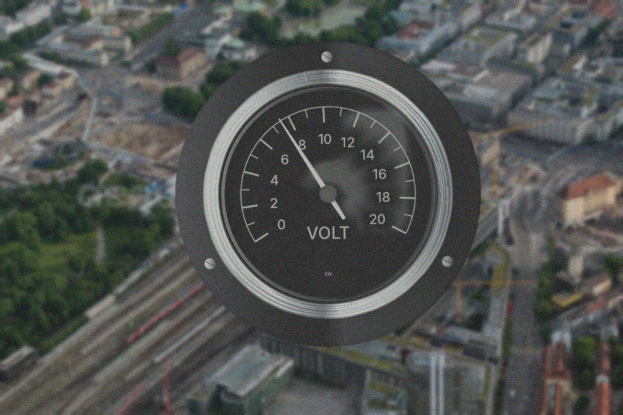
7.5 V
